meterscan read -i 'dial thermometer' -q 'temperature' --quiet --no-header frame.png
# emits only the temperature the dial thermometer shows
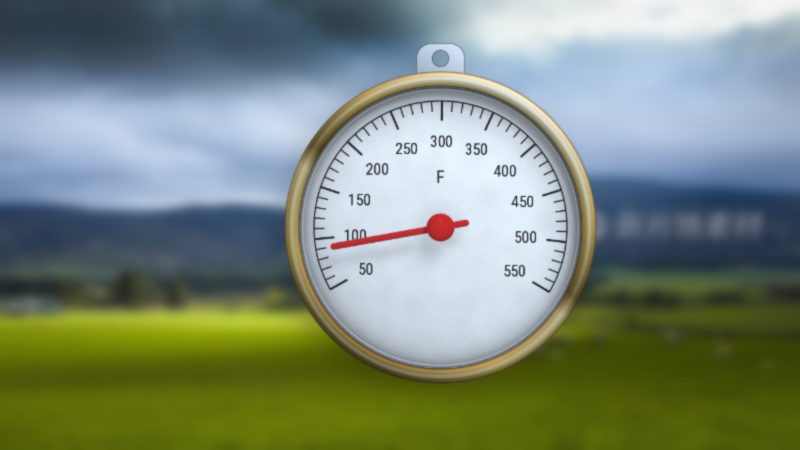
90 °F
